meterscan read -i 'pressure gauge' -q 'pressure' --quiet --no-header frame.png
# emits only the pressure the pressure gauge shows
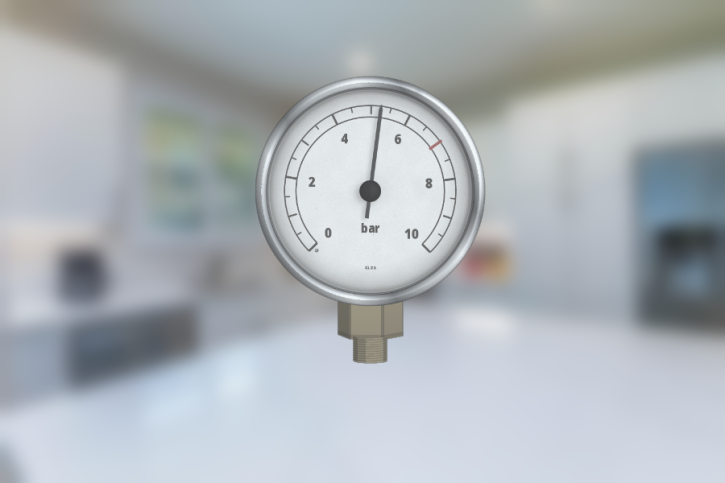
5.25 bar
